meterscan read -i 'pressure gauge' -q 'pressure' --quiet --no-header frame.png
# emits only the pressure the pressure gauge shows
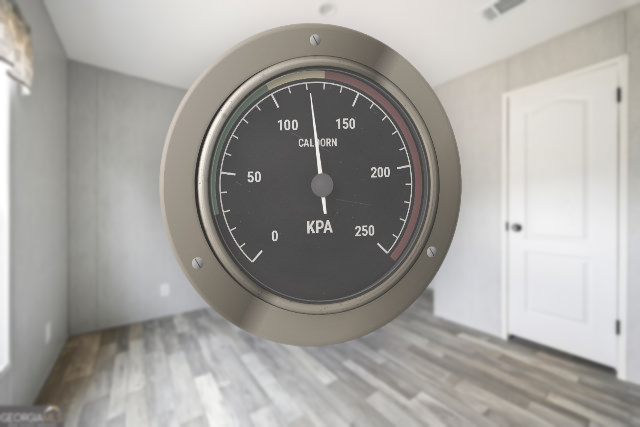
120 kPa
